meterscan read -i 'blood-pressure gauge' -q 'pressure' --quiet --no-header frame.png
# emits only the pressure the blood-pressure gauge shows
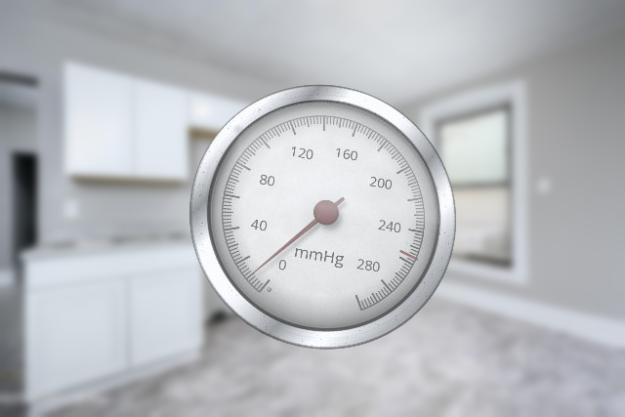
10 mmHg
